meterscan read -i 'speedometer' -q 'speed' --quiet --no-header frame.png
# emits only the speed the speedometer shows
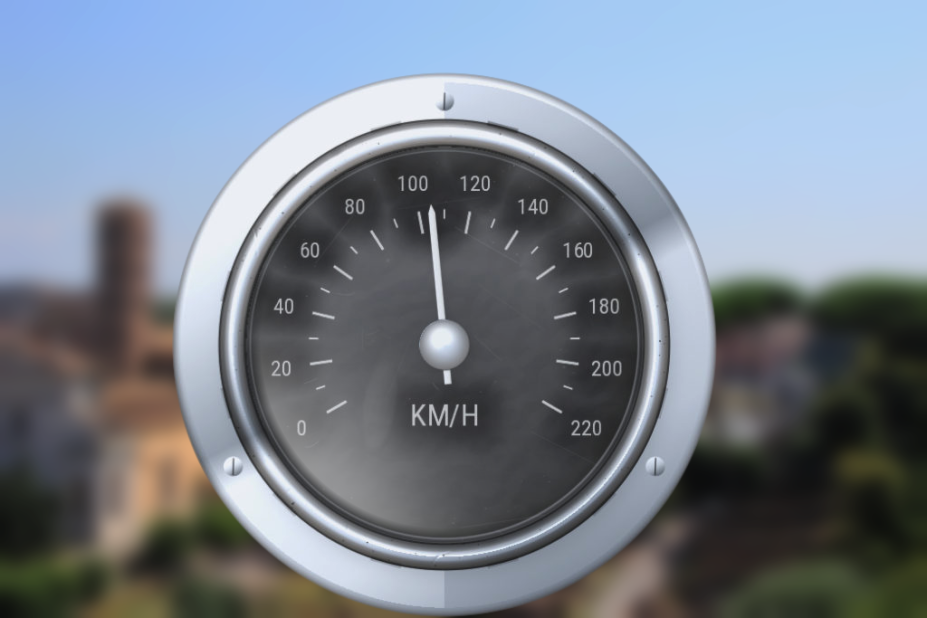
105 km/h
